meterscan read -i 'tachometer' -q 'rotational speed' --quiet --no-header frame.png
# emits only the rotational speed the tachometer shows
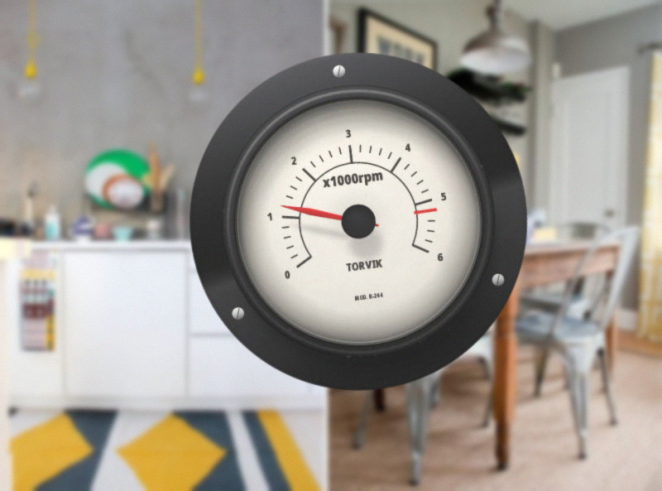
1200 rpm
